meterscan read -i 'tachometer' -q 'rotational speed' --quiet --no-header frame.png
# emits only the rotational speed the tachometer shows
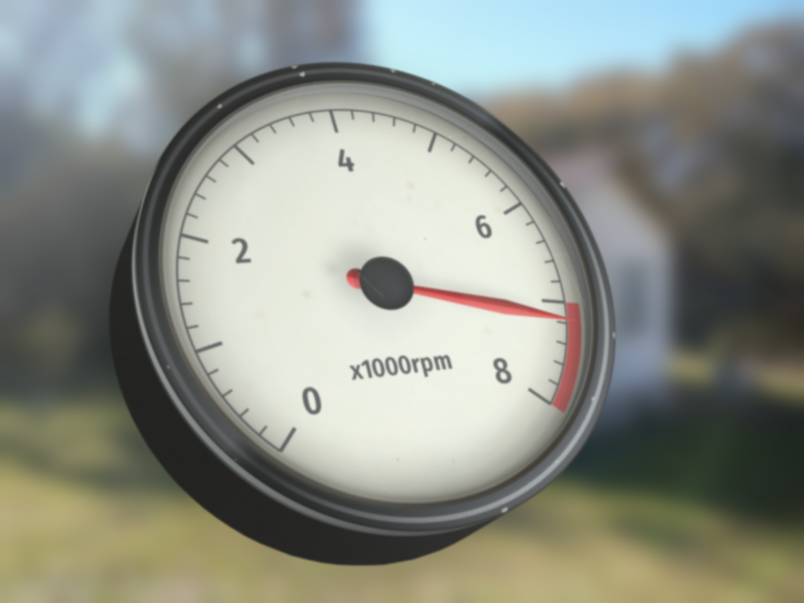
7200 rpm
